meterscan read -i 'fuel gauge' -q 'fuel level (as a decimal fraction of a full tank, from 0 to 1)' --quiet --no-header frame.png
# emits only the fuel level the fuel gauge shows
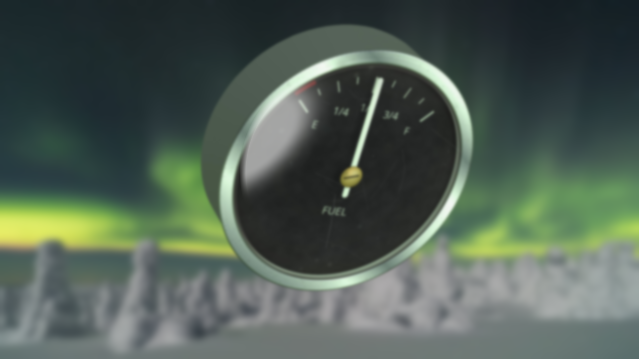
0.5
